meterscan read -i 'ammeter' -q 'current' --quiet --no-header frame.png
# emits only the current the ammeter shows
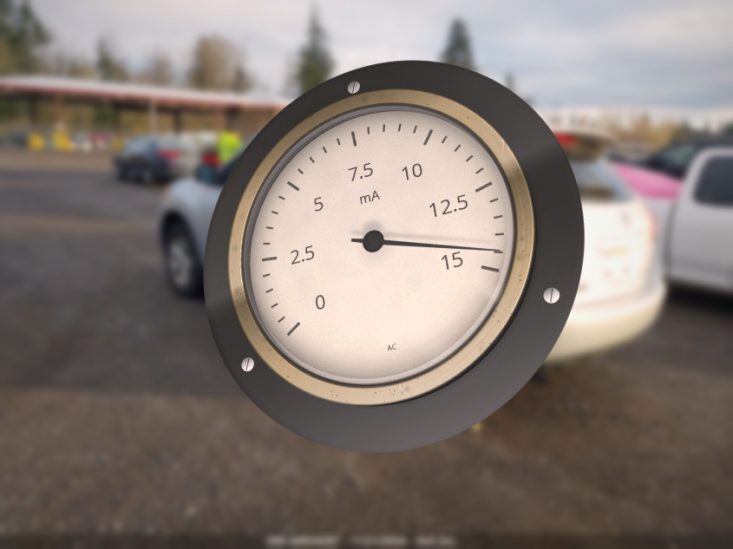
14.5 mA
